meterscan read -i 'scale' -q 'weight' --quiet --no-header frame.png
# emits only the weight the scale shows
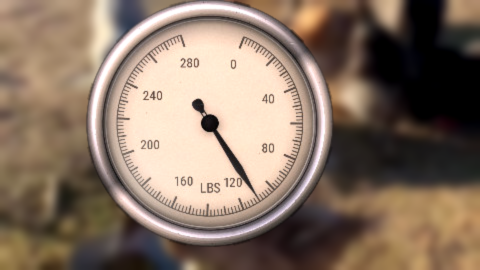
110 lb
